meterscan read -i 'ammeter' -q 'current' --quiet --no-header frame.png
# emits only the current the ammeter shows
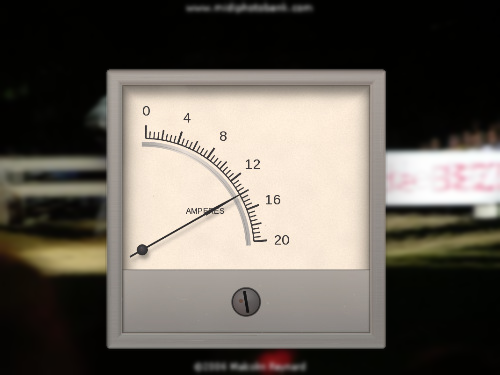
14 A
